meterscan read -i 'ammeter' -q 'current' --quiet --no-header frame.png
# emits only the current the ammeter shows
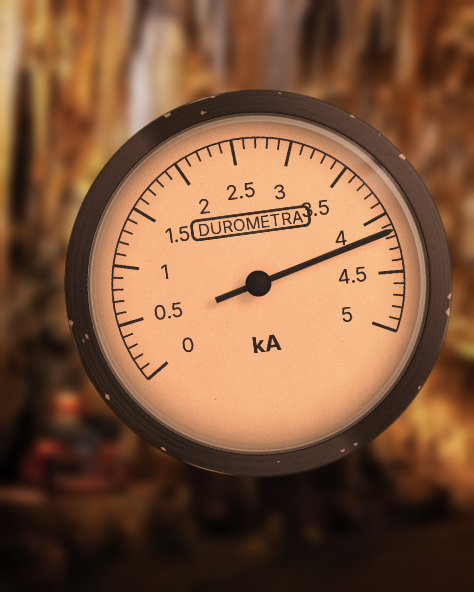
4.15 kA
